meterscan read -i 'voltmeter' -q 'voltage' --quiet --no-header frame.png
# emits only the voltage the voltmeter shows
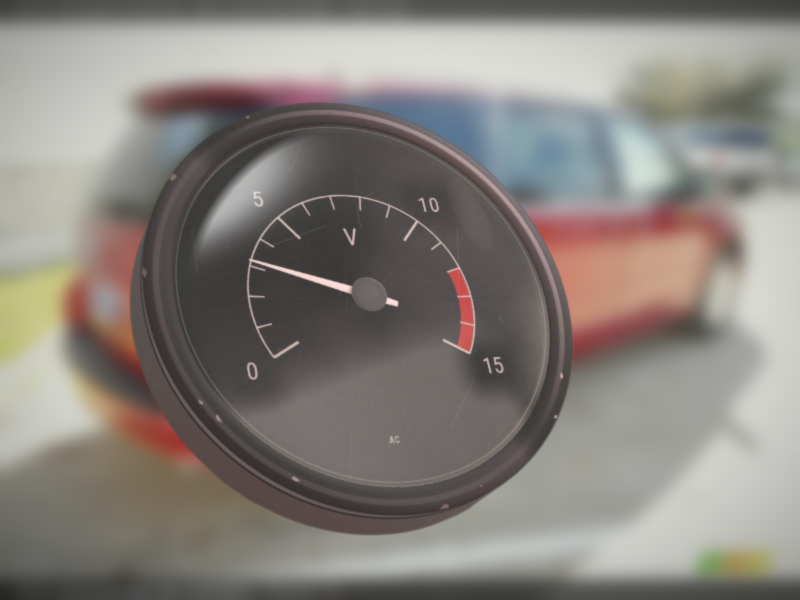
3 V
